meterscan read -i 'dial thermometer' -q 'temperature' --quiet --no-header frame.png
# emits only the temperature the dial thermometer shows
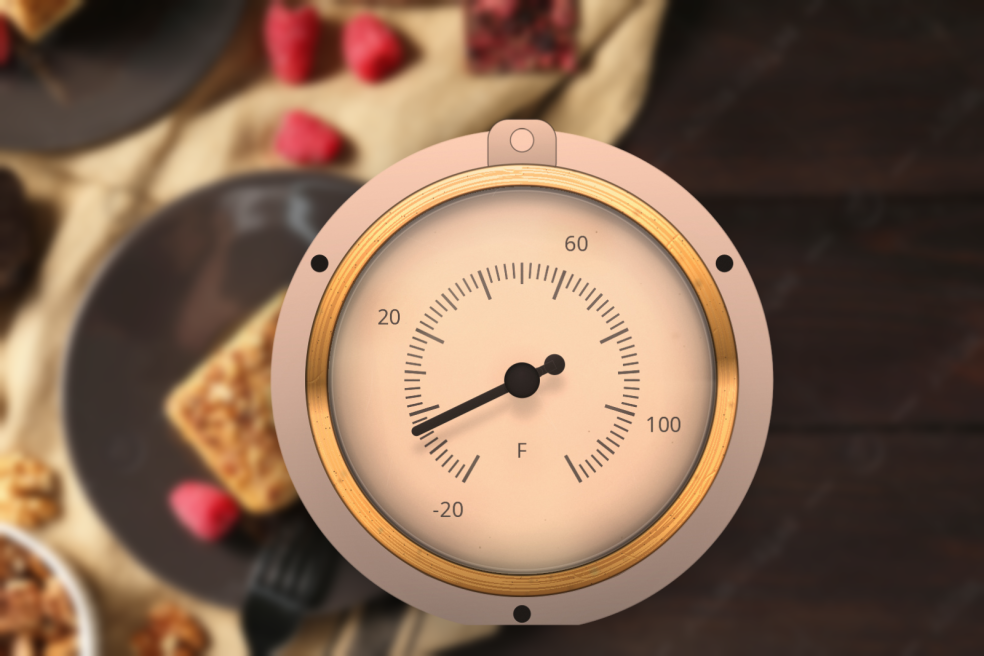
-4 °F
